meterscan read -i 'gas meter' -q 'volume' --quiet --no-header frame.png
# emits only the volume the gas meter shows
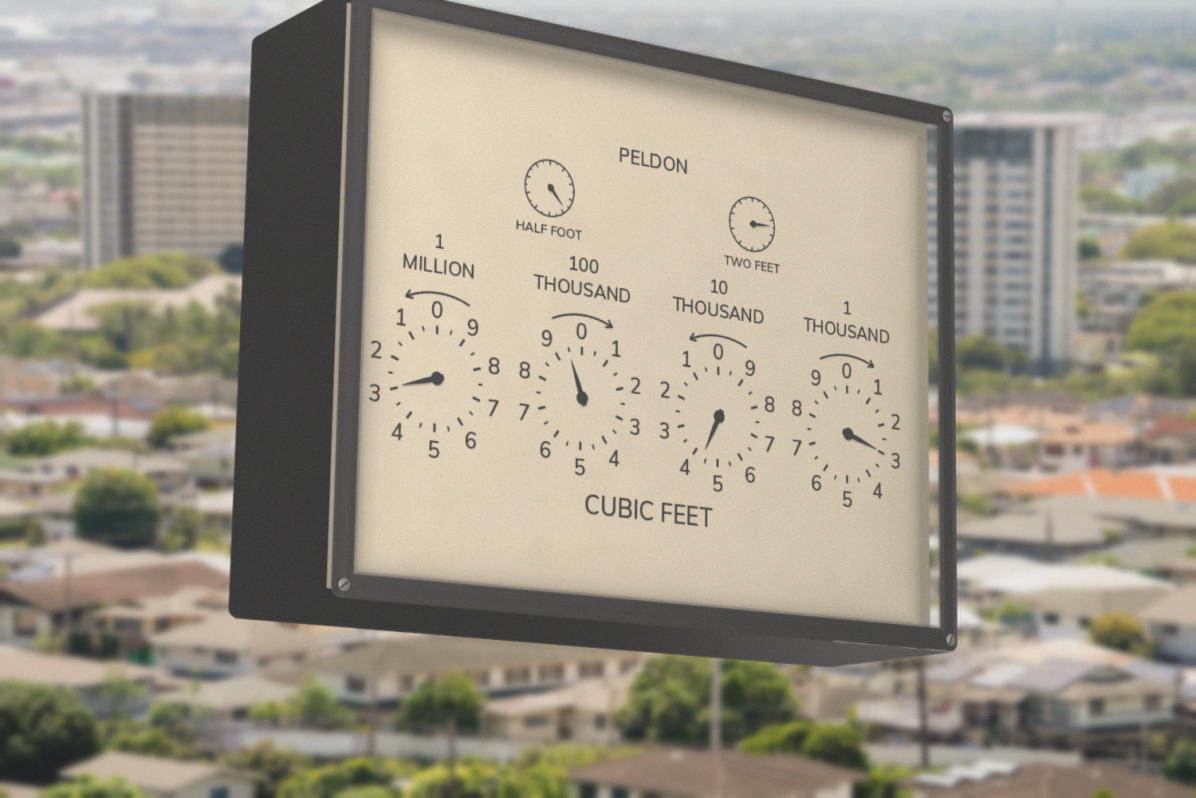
294300 ft³
